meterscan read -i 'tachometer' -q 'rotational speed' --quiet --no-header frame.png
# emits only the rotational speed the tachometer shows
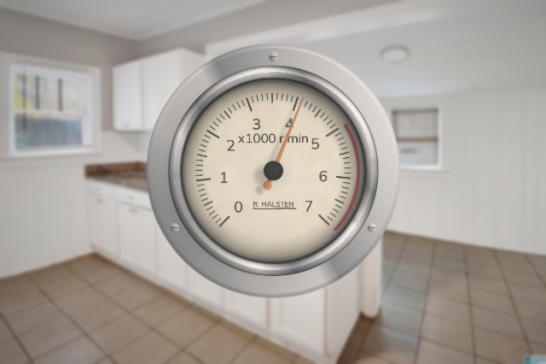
4100 rpm
